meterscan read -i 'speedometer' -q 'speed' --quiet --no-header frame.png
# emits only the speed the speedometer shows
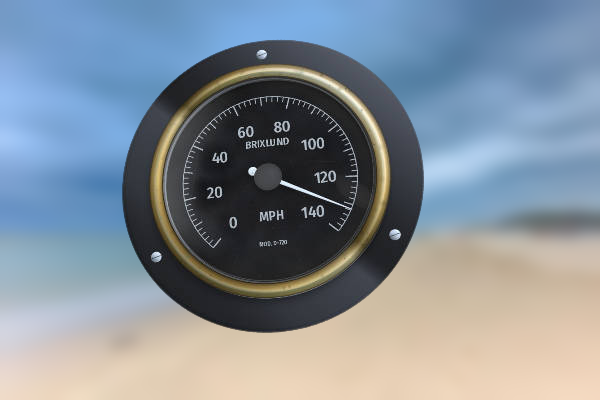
132 mph
